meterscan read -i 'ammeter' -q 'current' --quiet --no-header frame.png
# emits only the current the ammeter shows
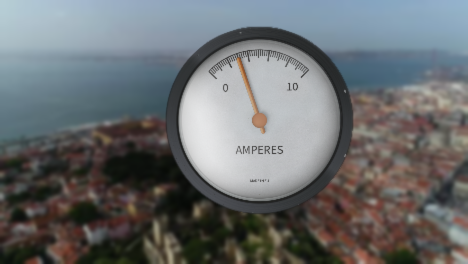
3 A
